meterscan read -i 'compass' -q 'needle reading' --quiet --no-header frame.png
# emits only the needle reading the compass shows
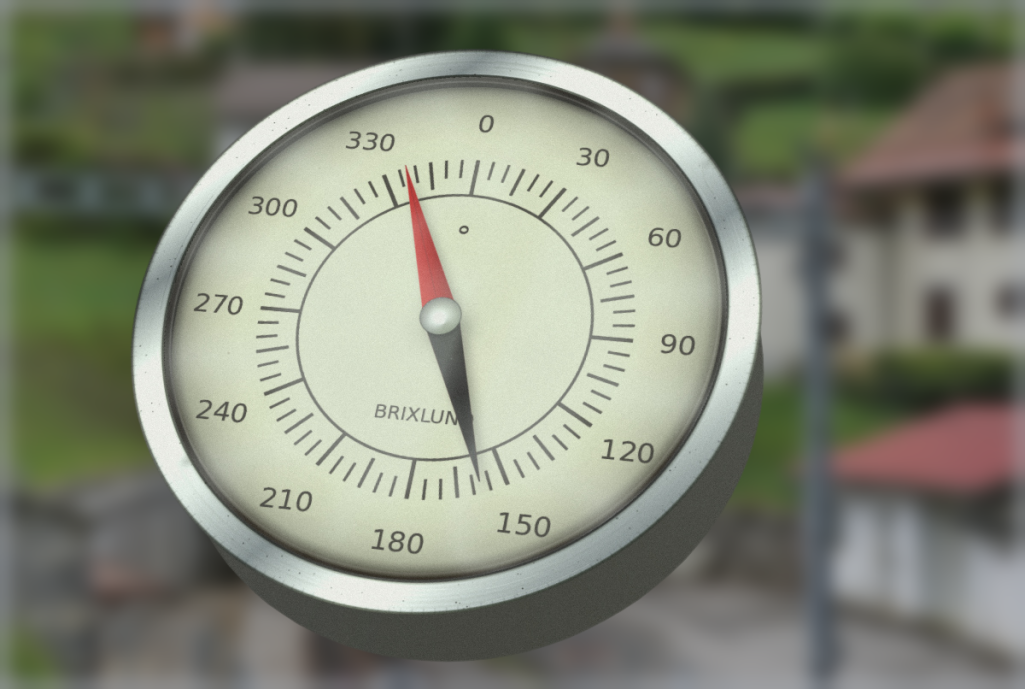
337.5 °
